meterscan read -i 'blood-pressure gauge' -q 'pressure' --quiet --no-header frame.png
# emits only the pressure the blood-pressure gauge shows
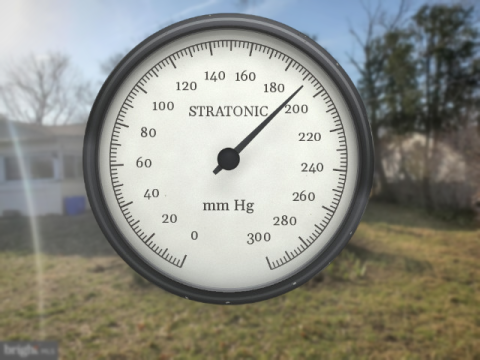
192 mmHg
